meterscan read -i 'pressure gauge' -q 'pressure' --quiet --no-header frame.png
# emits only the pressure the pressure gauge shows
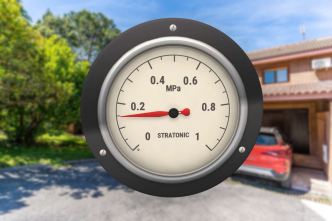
0.15 MPa
